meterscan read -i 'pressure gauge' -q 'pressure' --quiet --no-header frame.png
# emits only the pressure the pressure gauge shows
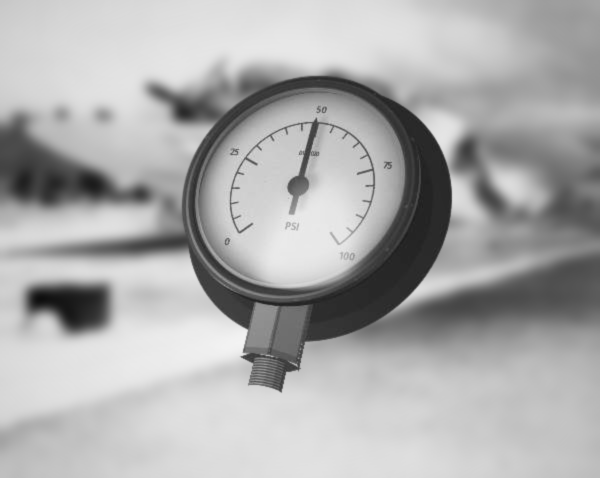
50 psi
